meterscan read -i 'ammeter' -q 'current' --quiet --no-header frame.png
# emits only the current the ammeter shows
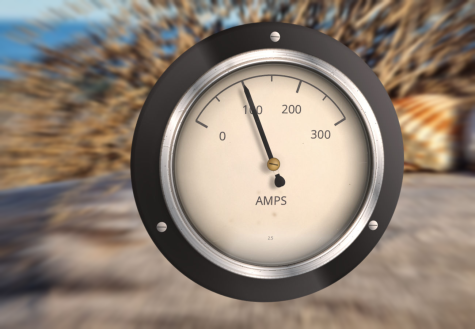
100 A
